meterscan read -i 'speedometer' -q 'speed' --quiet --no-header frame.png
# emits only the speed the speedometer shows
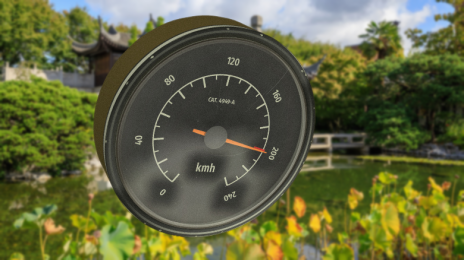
200 km/h
